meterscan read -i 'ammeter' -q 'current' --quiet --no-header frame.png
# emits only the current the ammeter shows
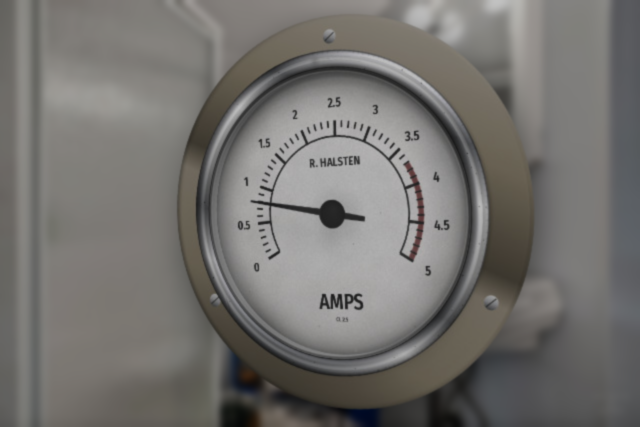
0.8 A
